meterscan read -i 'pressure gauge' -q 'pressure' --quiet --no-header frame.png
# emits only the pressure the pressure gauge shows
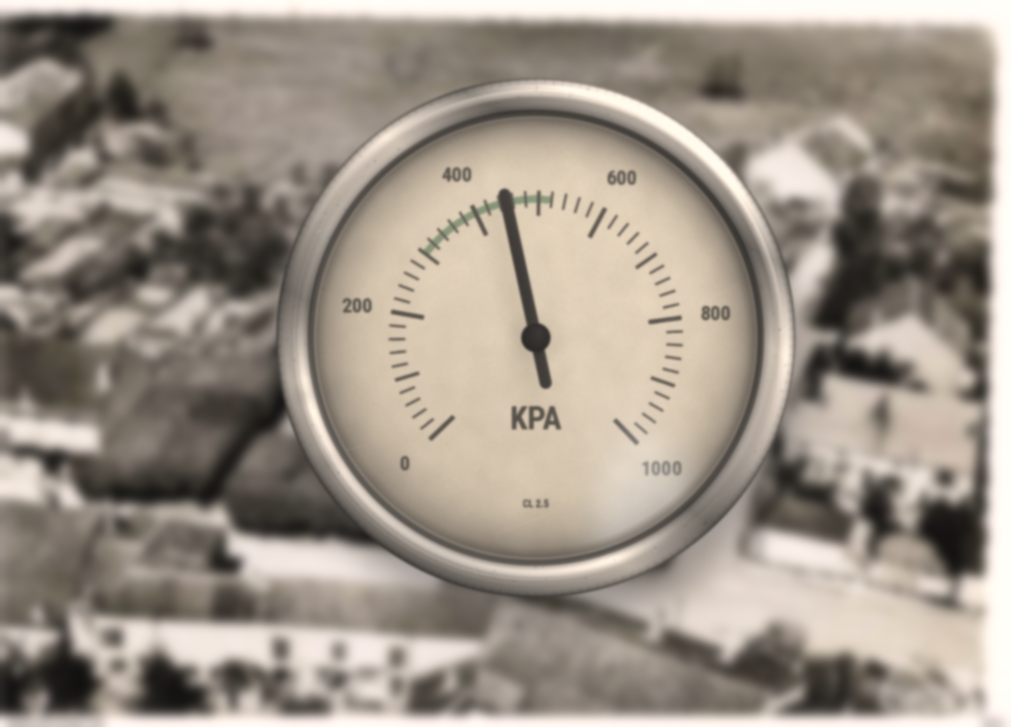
450 kPa
